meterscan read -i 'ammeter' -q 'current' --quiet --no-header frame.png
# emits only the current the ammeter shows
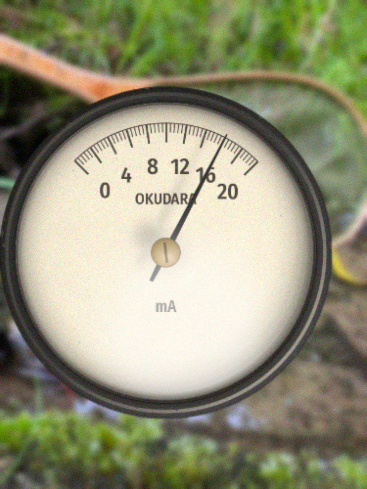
16 mA
